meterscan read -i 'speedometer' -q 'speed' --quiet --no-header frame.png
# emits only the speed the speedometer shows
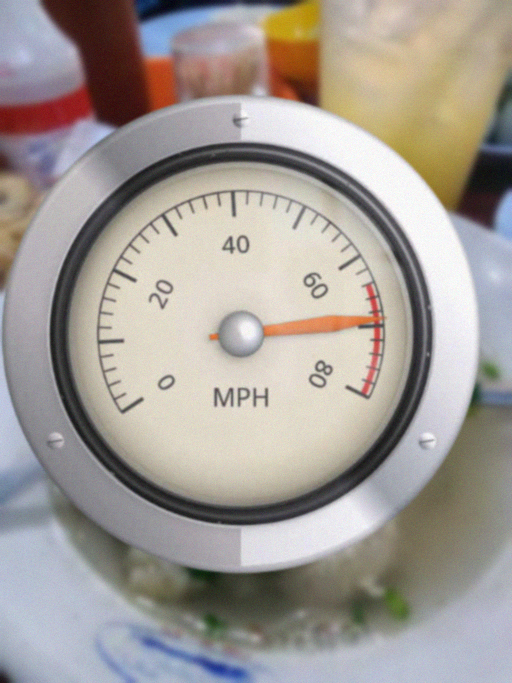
69 mph
